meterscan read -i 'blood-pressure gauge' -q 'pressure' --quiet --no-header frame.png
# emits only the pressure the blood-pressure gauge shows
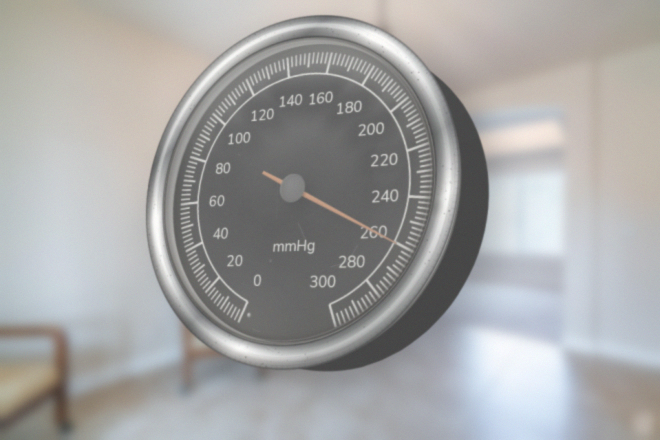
260 mmHg
